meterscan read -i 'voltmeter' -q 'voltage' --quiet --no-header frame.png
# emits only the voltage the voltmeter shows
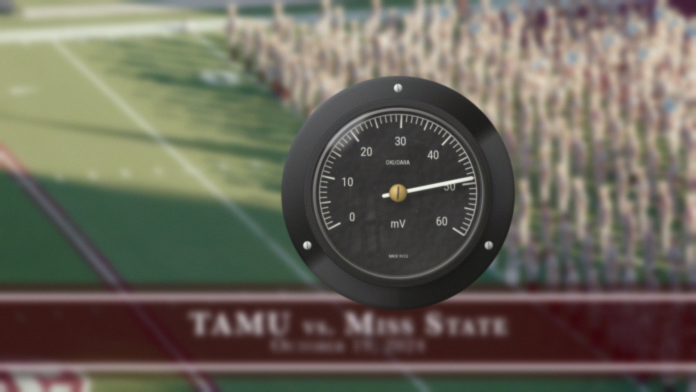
49 mV
